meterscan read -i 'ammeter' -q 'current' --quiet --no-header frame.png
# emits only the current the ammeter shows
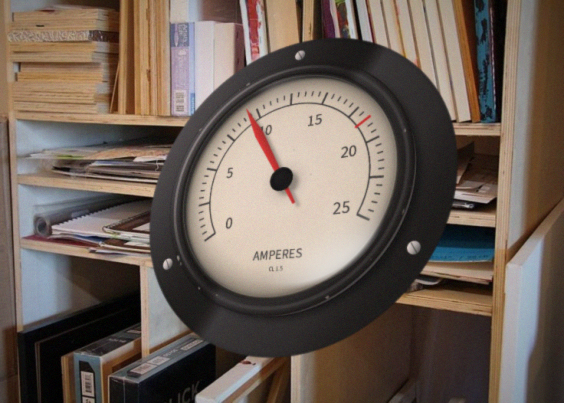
9.5 A
